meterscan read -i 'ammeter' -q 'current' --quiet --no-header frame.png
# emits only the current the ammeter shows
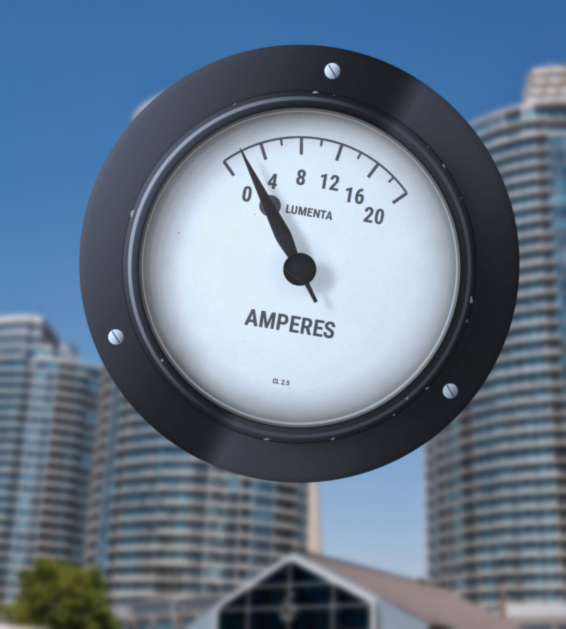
2 A
